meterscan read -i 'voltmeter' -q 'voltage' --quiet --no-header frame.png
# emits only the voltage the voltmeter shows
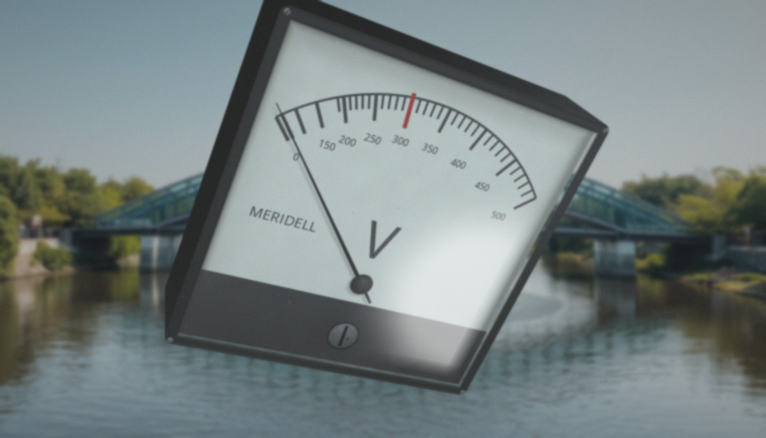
50 V
